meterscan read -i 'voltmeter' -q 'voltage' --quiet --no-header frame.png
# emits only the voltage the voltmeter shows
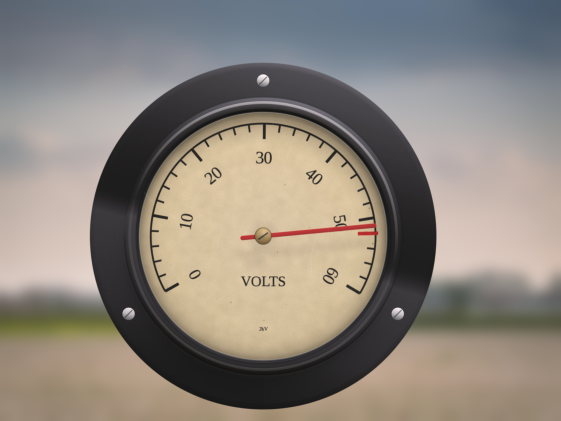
51 V
